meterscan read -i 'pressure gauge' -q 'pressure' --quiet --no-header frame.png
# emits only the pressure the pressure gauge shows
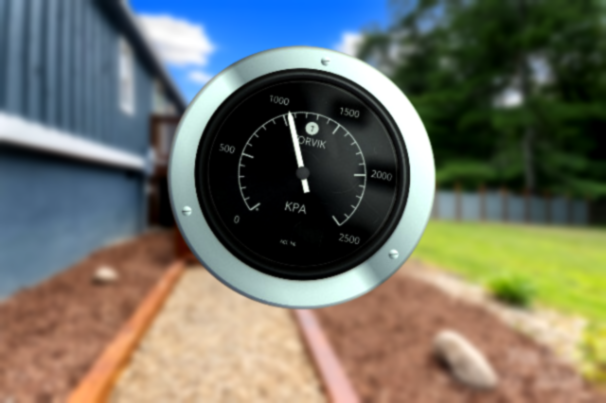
1050 kPa
